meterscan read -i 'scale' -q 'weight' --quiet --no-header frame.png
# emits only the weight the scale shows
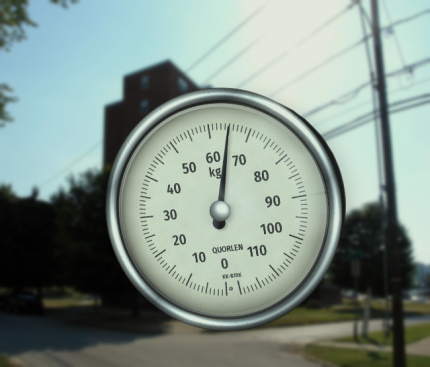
65 kg
